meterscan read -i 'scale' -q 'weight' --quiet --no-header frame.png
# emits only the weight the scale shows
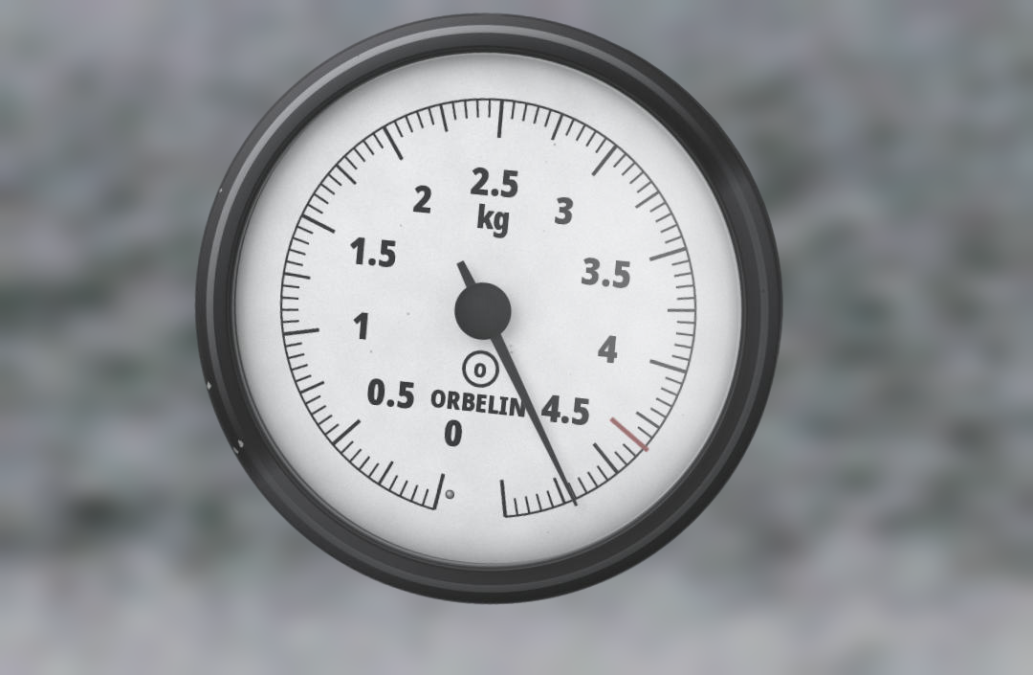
4.7 kg
